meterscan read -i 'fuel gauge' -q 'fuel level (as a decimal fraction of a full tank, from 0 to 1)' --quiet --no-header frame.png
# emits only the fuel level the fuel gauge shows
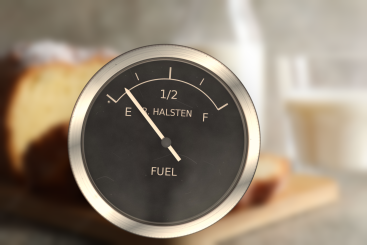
0.125
